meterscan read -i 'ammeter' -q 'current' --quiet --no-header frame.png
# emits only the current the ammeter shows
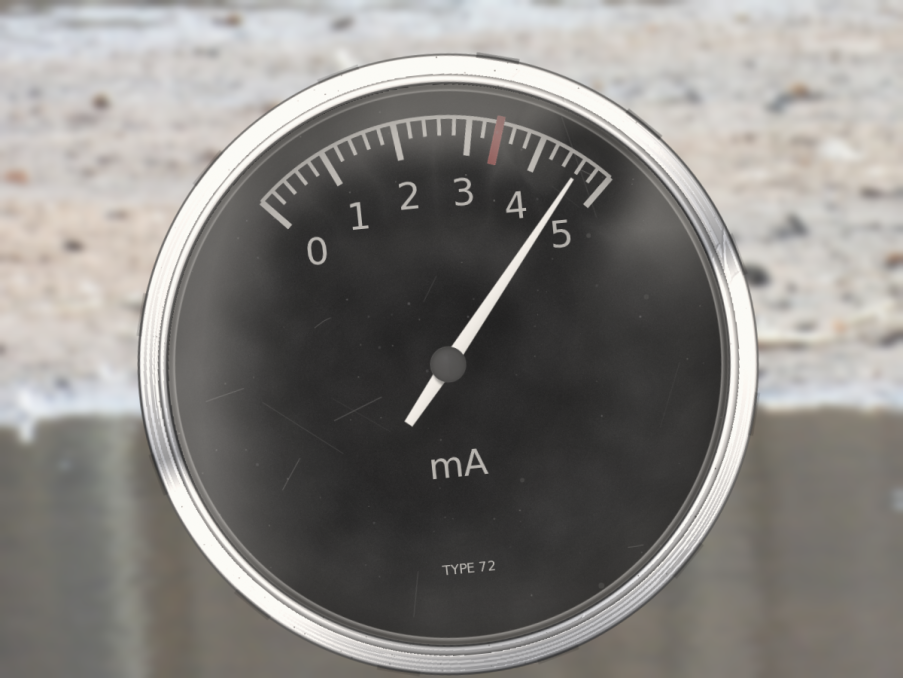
4.6 mA
